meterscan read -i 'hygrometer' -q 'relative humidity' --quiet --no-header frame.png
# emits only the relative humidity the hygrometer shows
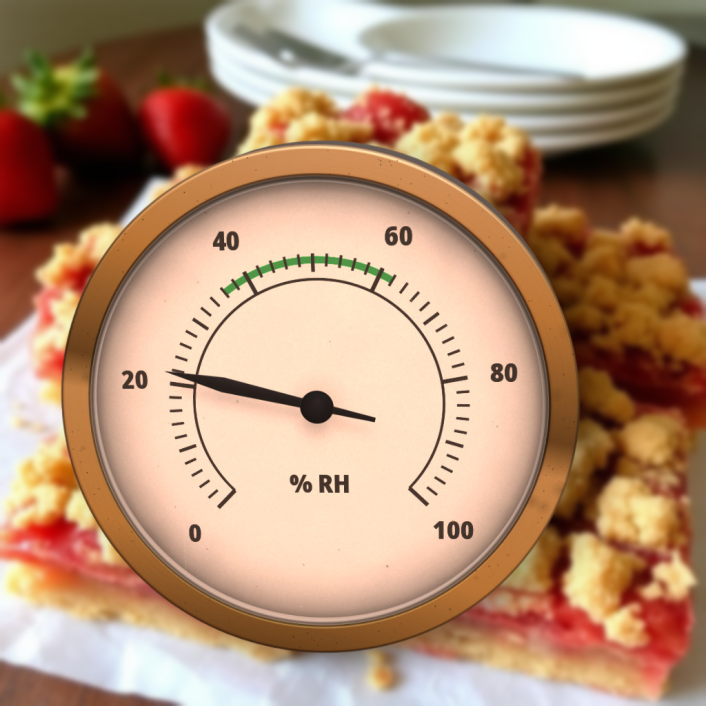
22 %
